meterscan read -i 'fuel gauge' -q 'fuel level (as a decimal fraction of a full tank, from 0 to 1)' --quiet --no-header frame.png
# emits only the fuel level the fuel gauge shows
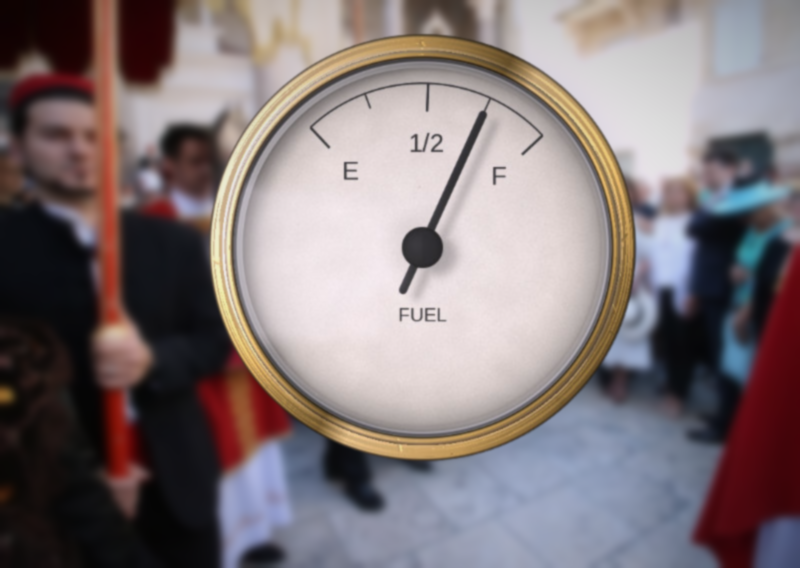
0.75
